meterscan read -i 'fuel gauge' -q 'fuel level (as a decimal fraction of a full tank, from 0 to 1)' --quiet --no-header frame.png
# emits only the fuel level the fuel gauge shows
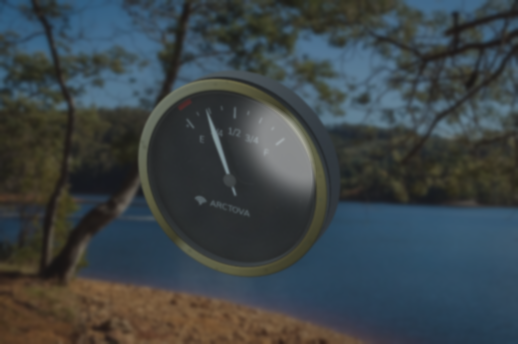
0.25
